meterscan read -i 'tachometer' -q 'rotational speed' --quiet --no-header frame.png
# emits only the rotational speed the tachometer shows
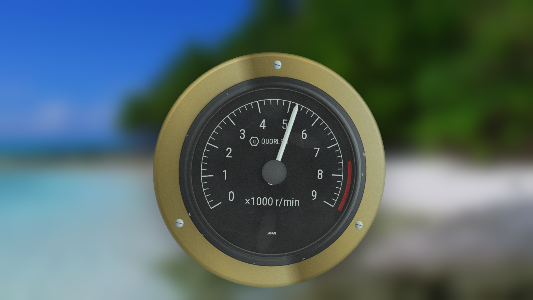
5200 rpm
